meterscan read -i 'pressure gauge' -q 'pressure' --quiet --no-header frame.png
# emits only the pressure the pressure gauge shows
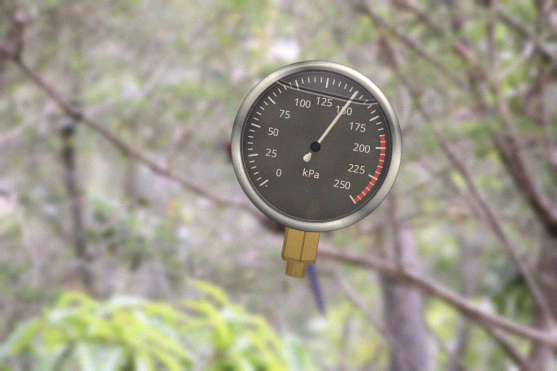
150 kPa
